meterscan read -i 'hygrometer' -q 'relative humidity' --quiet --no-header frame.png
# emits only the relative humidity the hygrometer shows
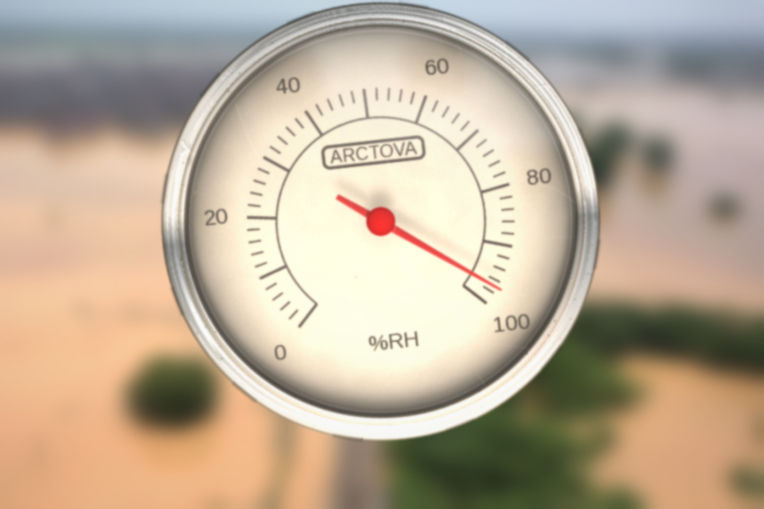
97 %
